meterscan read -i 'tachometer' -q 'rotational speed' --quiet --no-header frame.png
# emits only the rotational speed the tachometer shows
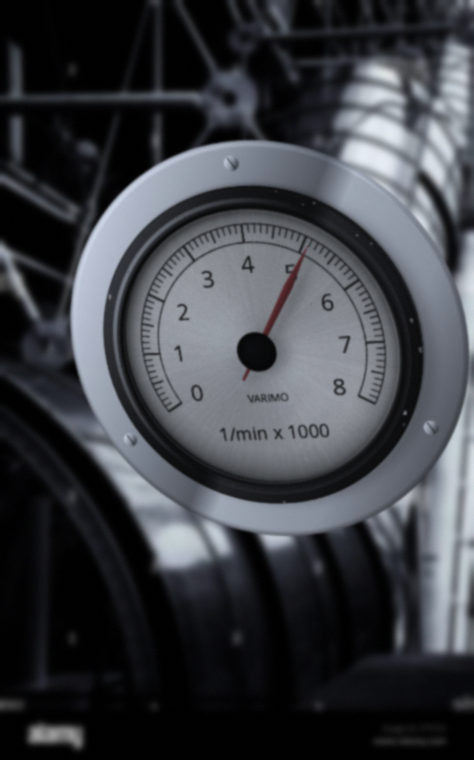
5100 rpm
